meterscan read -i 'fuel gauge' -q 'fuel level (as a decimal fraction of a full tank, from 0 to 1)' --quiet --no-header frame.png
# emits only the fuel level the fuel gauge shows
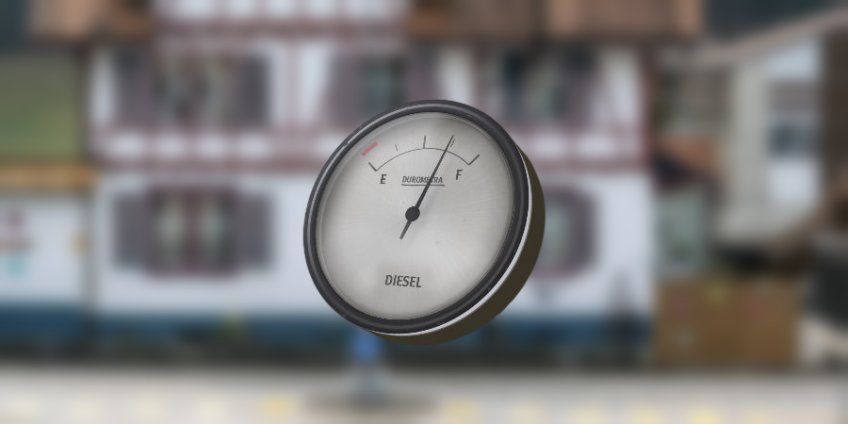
0.75
